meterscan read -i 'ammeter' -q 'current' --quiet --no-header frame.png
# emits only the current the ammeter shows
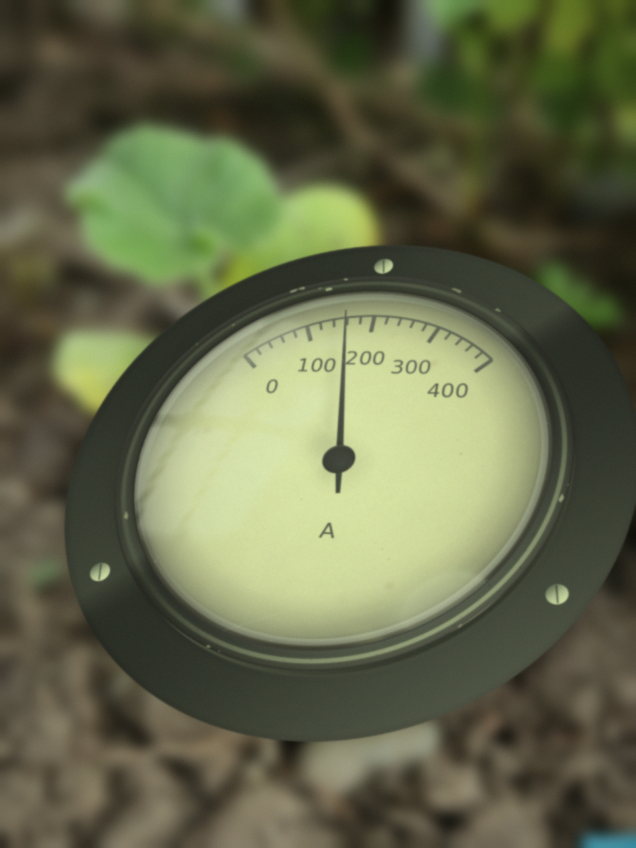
160 A
